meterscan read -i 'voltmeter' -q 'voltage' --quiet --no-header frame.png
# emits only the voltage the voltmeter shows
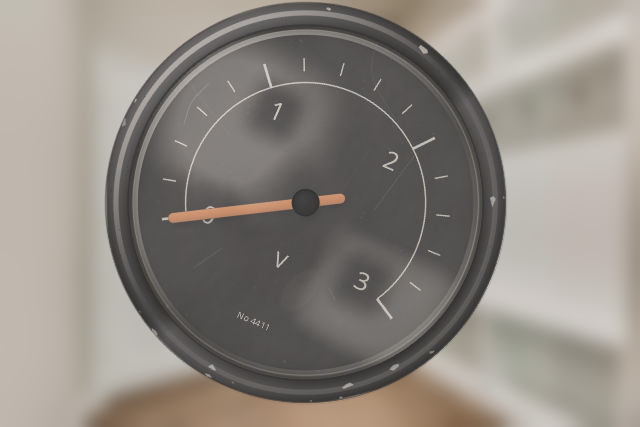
0 V
